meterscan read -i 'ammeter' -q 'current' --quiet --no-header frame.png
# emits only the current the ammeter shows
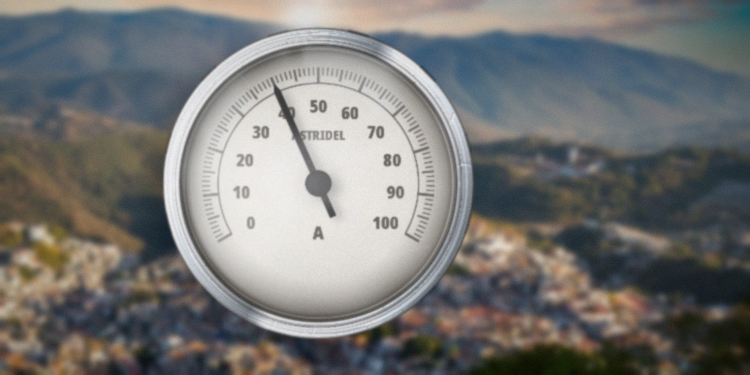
40 A
